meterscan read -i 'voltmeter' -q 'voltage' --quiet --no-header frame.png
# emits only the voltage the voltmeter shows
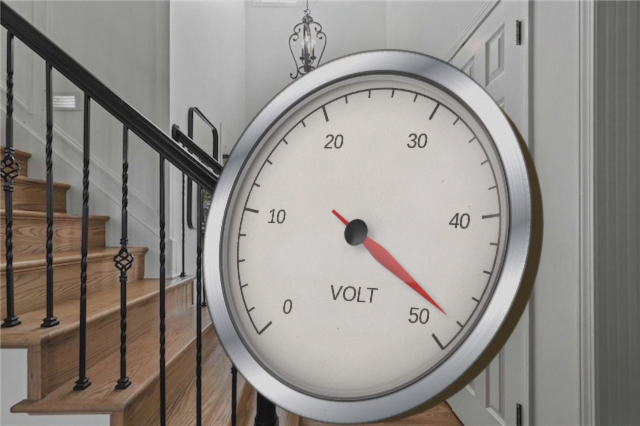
48 V
